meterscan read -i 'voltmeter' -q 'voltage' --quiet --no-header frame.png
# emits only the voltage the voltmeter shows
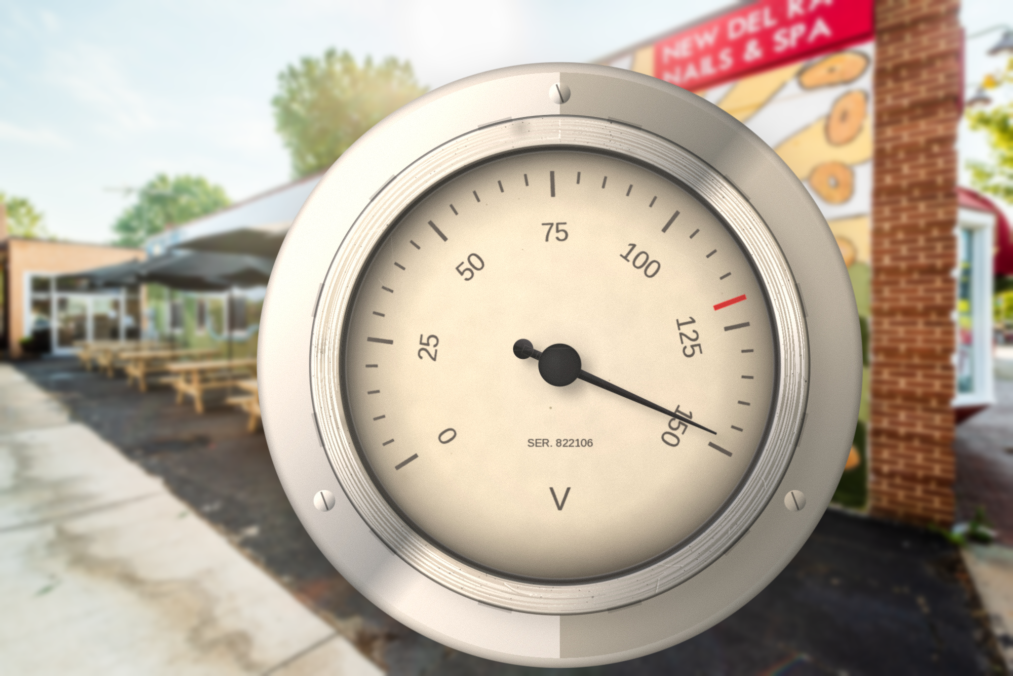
147.5 V
